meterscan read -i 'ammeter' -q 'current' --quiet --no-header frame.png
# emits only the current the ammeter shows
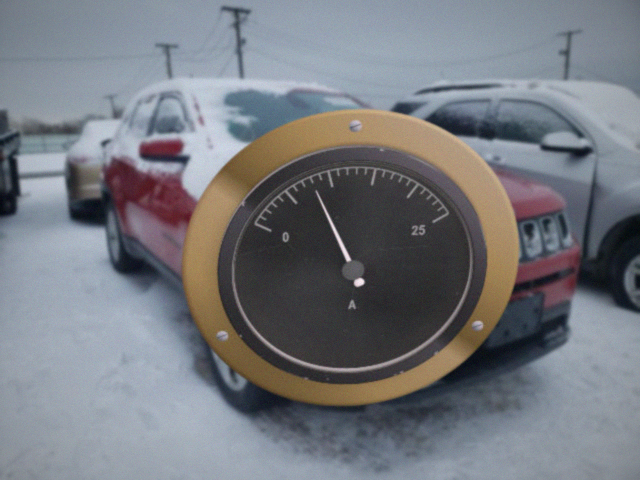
8 A
